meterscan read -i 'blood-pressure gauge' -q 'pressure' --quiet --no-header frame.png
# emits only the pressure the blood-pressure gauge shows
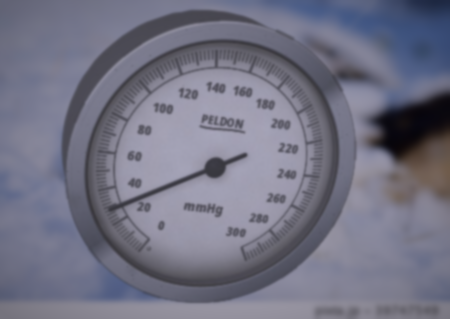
30 mmHg
